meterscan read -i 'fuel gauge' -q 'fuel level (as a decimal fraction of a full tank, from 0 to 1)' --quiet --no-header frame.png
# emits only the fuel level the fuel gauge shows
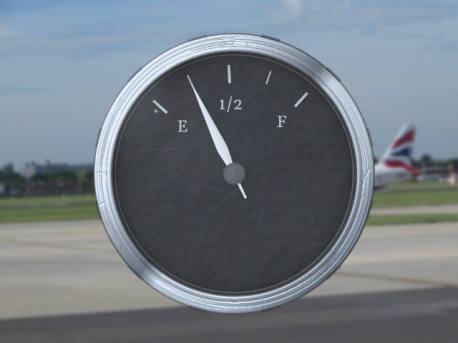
0.25
